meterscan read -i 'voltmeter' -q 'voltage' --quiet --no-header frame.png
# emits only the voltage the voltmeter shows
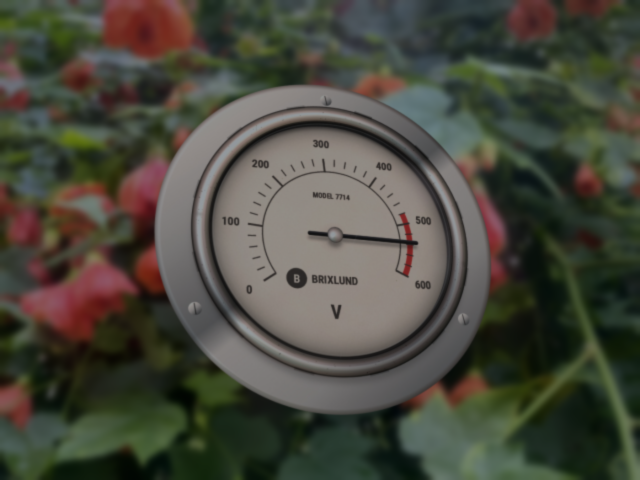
540 V
